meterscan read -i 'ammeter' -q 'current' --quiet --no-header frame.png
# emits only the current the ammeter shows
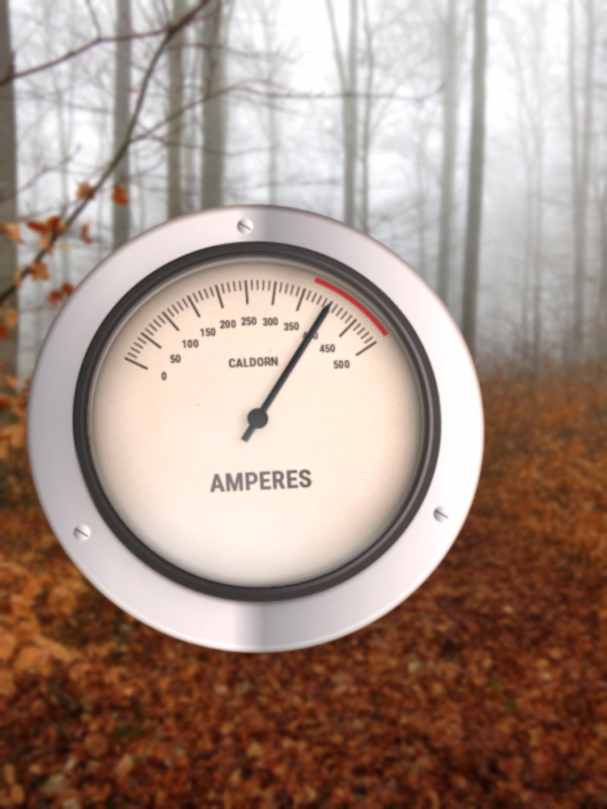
400 A
